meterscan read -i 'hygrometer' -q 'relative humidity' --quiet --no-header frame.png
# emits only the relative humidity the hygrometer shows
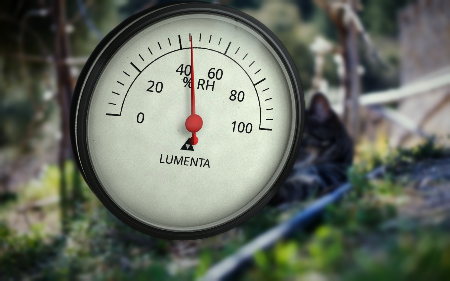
44 %
